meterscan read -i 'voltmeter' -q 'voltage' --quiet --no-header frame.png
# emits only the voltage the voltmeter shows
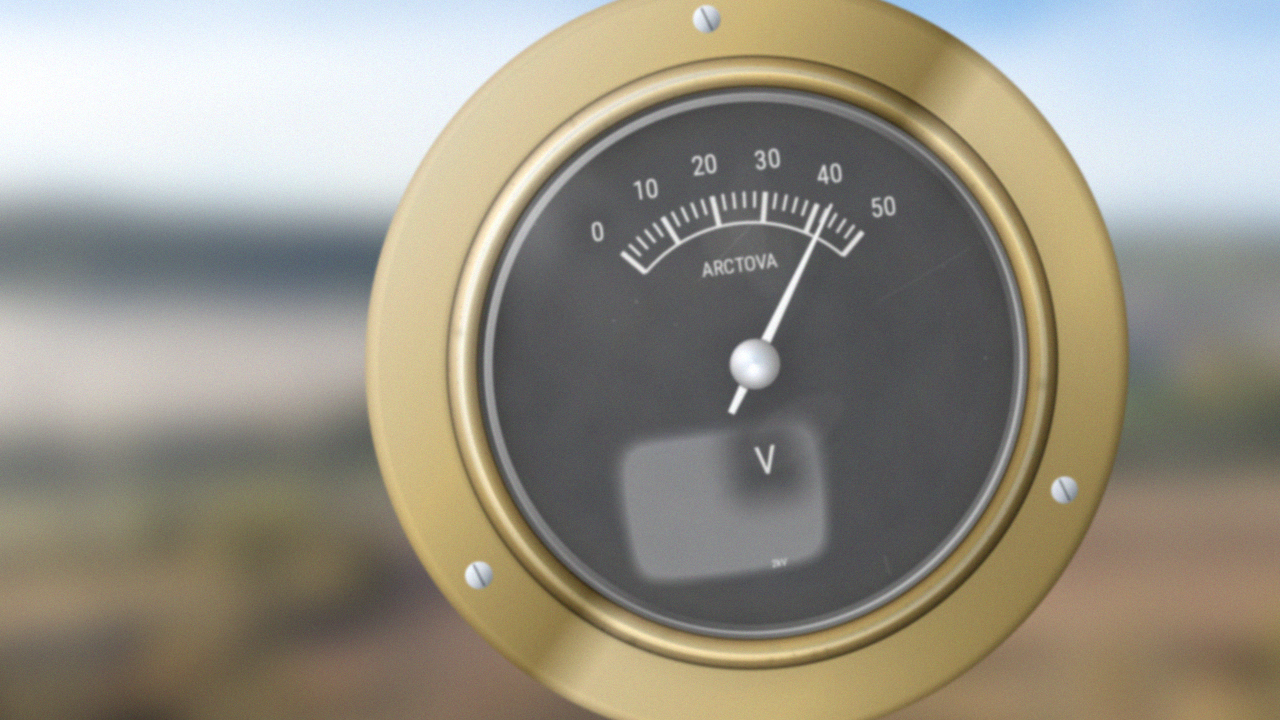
42 V
